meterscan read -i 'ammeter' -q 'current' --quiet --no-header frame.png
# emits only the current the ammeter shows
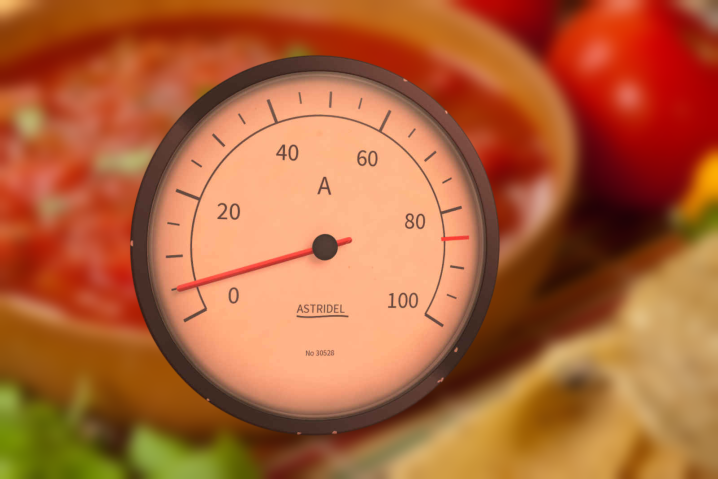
5 A
